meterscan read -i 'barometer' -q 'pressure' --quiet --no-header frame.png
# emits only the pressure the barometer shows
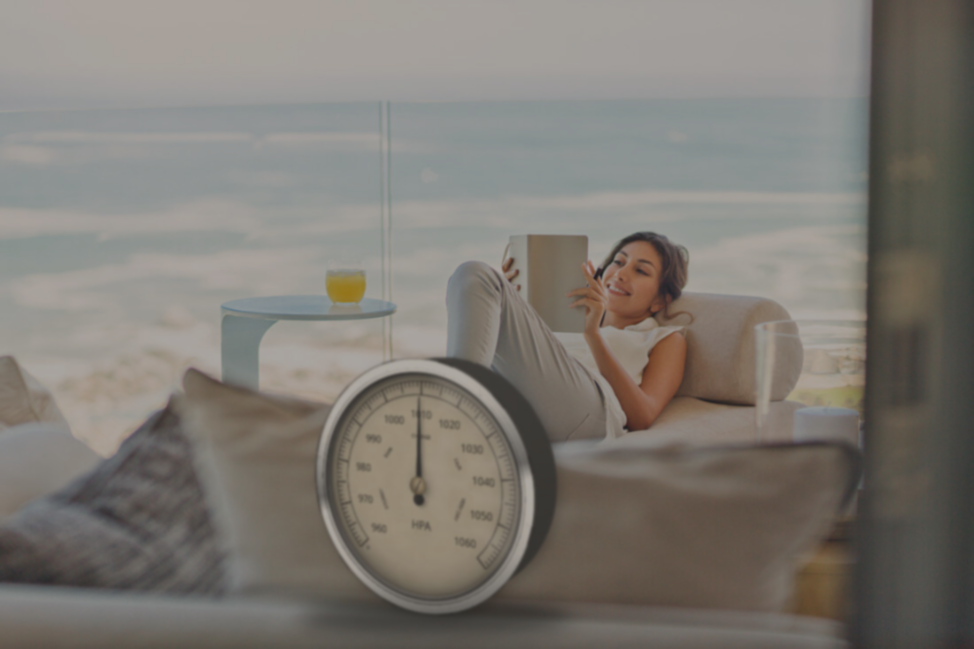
1010 hPa
